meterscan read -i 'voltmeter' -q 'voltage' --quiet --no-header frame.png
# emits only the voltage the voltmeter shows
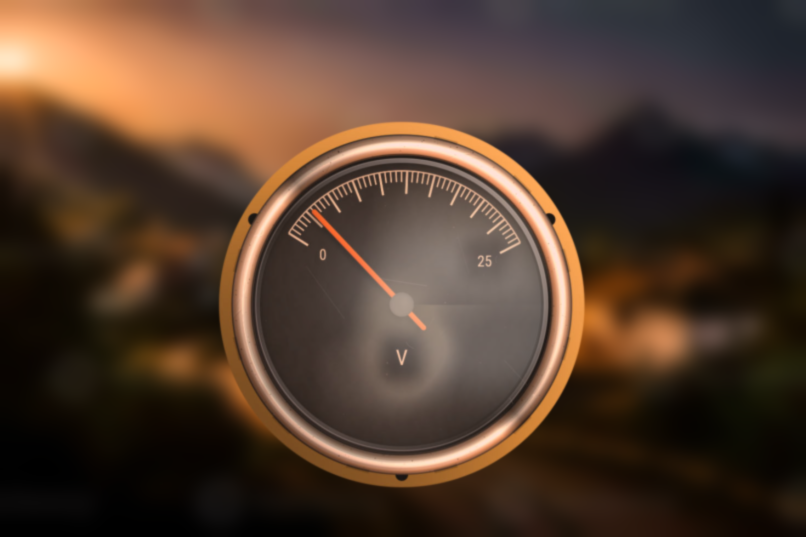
3 V
